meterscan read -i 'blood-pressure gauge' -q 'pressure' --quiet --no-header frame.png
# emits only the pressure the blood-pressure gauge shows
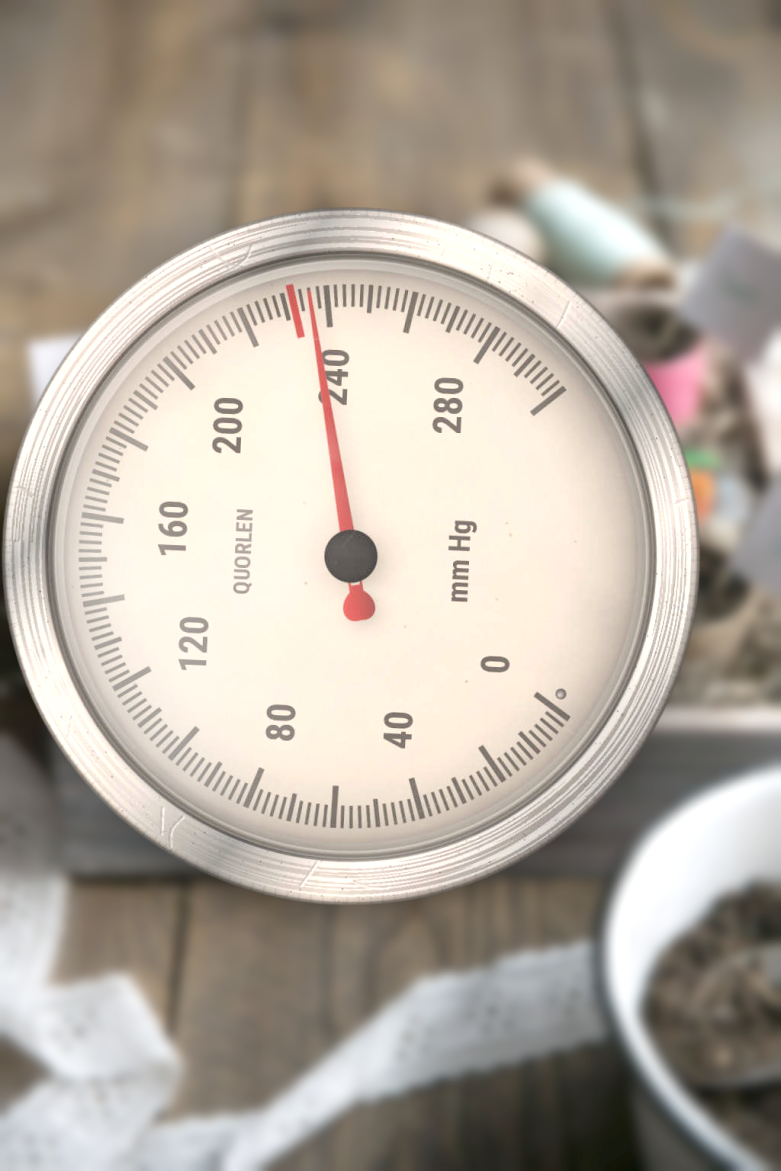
236 mmHg
